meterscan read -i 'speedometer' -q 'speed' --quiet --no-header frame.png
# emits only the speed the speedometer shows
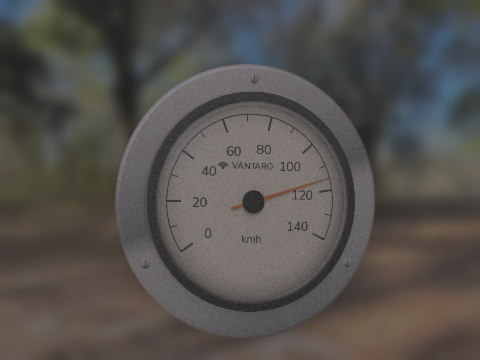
115 km/h
